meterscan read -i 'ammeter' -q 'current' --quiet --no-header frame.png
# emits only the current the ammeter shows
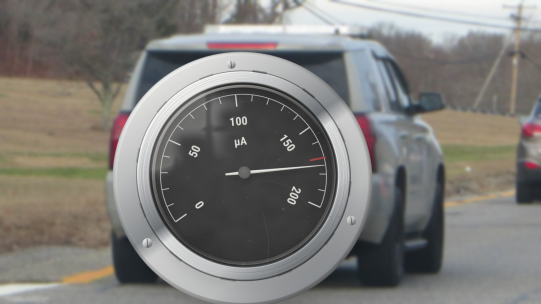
175 µA
